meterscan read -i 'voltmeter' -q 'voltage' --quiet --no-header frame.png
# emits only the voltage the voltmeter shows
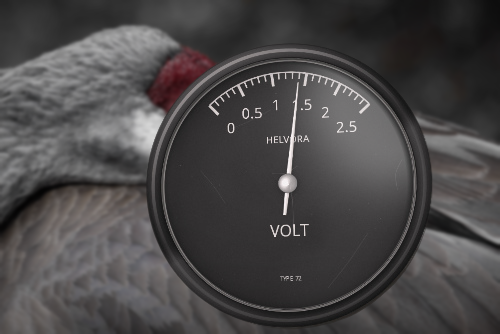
1.4 V
